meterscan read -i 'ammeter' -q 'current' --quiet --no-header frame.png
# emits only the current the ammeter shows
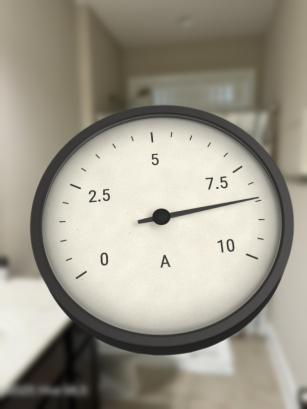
8.5 A
